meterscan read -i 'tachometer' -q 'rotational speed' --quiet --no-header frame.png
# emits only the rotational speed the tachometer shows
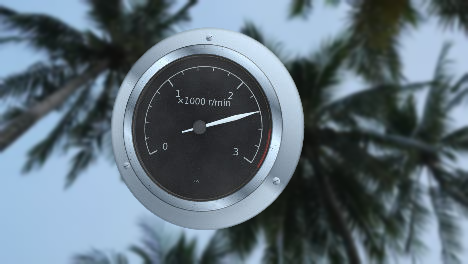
2400 rpm
